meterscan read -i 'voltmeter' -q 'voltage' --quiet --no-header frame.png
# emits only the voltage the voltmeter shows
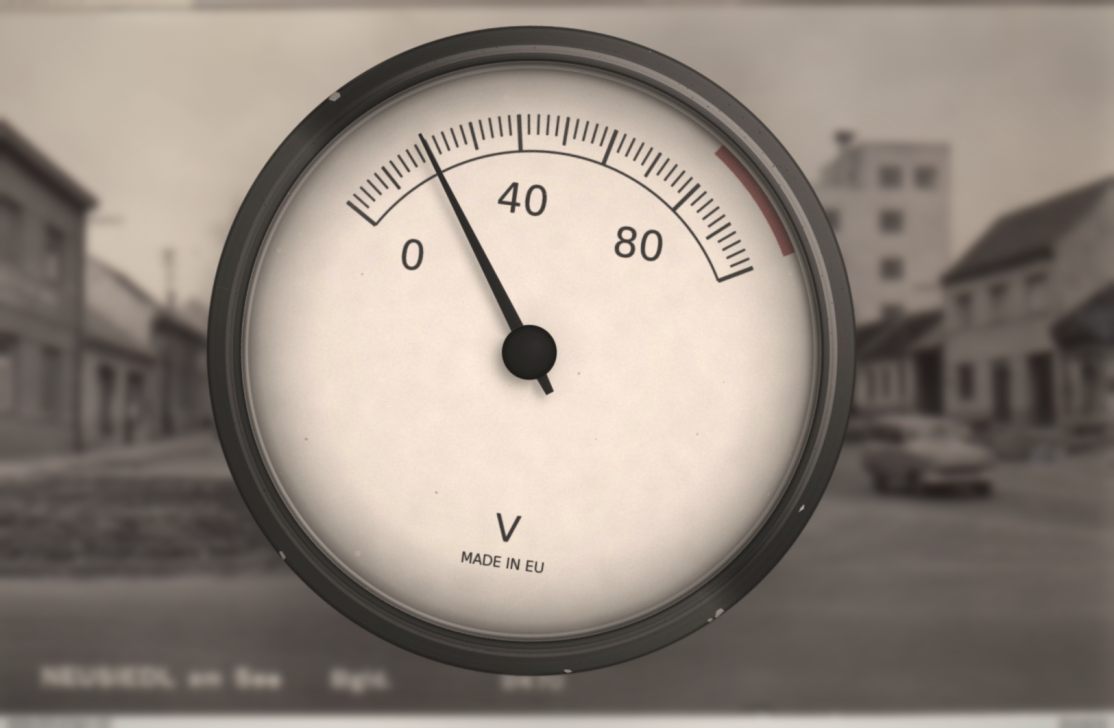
20 V
